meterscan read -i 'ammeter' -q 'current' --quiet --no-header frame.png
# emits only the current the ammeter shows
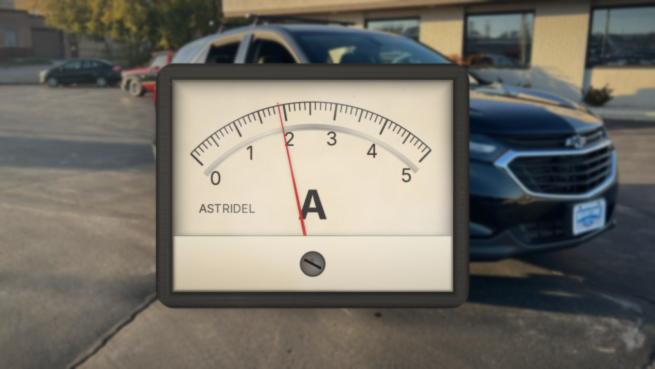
1.9 A
